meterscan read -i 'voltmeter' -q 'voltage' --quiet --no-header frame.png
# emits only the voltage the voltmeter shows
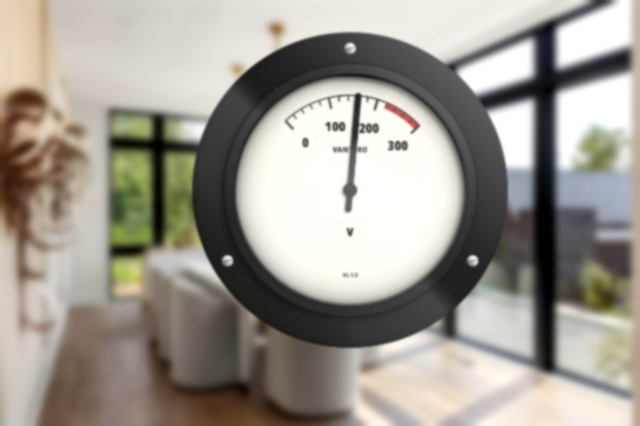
160 V
